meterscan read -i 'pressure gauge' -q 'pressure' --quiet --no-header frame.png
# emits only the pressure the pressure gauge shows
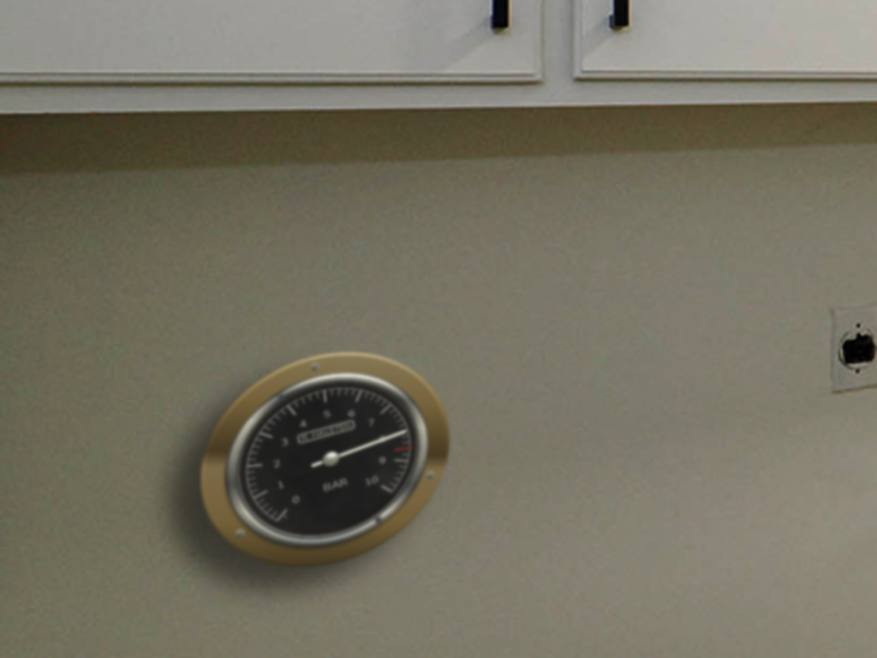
8 bar
